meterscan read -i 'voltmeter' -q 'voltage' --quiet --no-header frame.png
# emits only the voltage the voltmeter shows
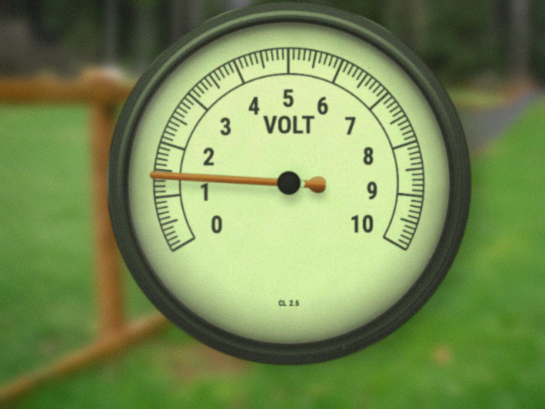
1.4 V
